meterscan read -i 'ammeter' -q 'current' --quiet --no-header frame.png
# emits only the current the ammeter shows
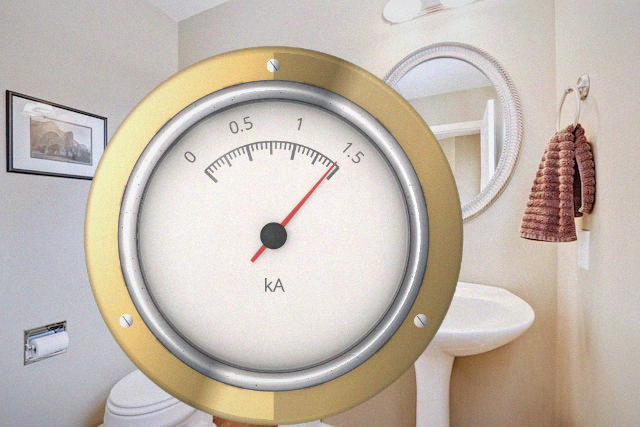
1.45 kA
